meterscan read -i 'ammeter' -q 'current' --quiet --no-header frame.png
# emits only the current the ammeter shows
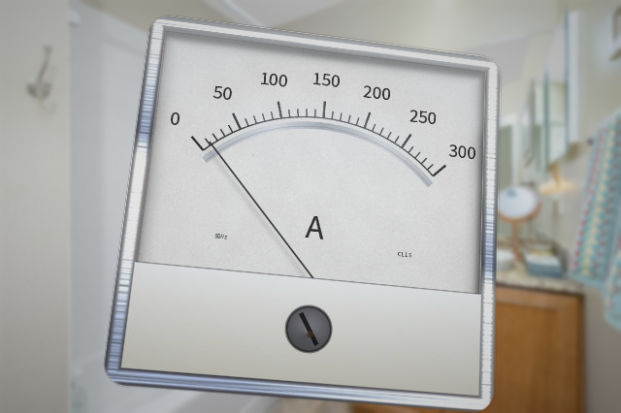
10 A
